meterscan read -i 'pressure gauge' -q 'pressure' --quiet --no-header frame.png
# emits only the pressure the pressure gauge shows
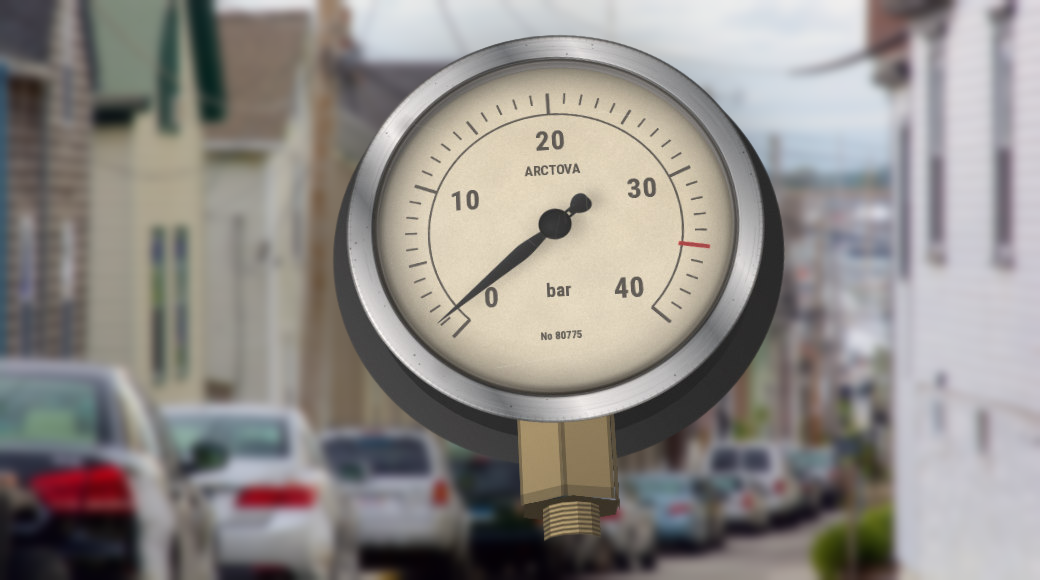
1 bar
